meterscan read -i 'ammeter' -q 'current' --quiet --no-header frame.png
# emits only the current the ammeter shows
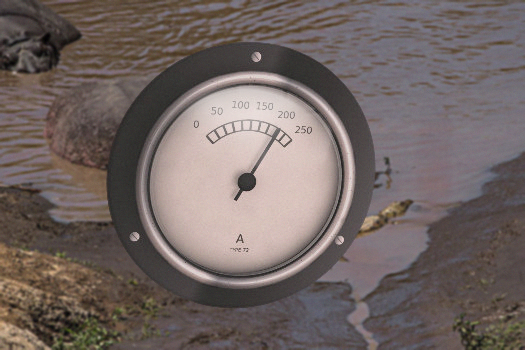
200 A
